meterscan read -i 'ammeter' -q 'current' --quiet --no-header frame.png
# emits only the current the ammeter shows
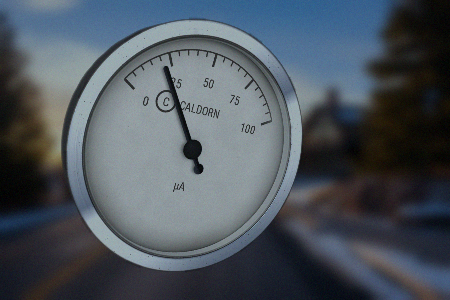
20 µA
